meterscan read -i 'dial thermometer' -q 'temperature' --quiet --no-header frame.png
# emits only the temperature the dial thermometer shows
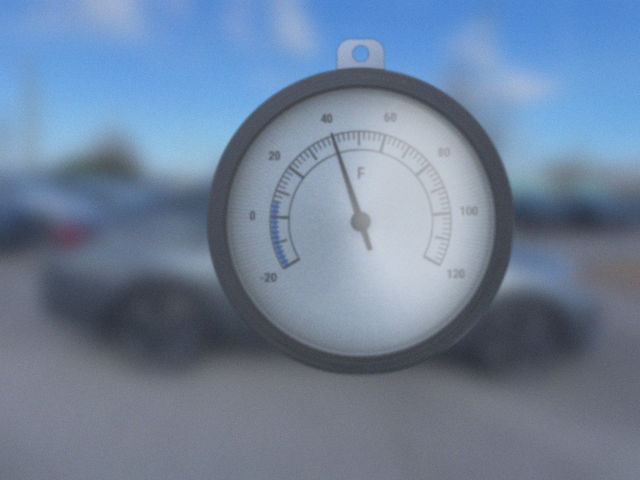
40 °F
